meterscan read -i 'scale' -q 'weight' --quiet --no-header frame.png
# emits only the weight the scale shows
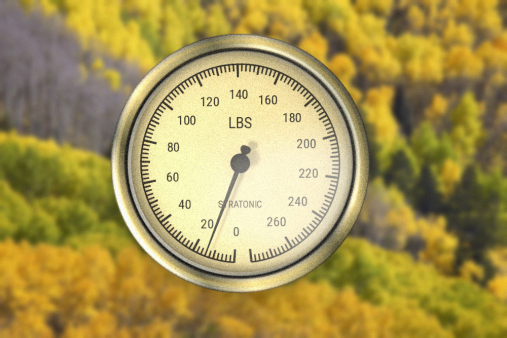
14 lb
